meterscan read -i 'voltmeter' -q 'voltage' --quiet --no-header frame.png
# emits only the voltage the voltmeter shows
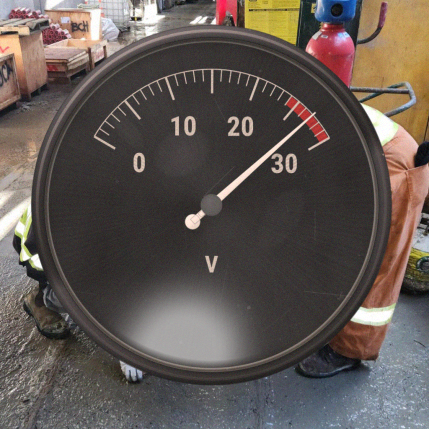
27 V
